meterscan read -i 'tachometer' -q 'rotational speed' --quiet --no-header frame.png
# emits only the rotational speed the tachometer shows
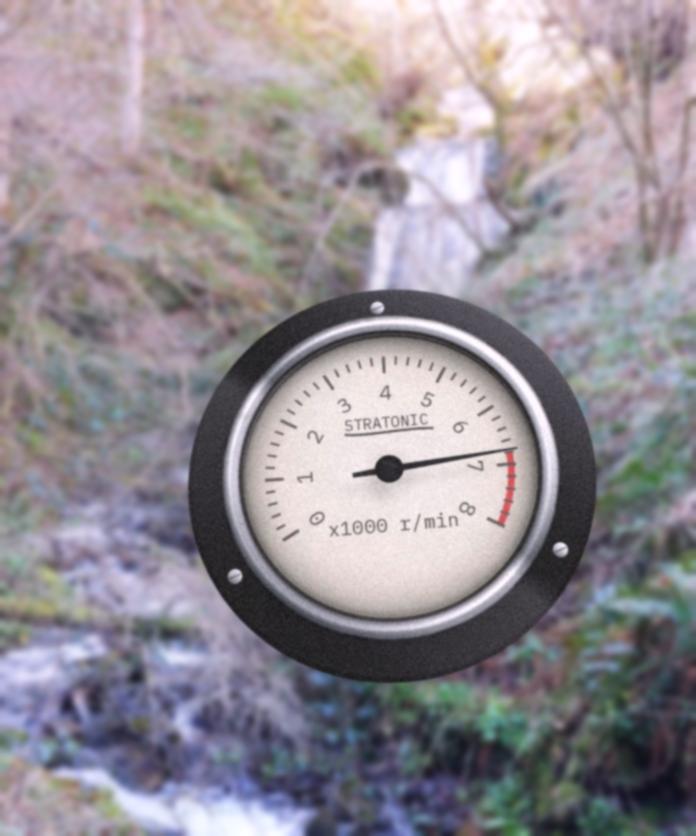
6800 rpm
